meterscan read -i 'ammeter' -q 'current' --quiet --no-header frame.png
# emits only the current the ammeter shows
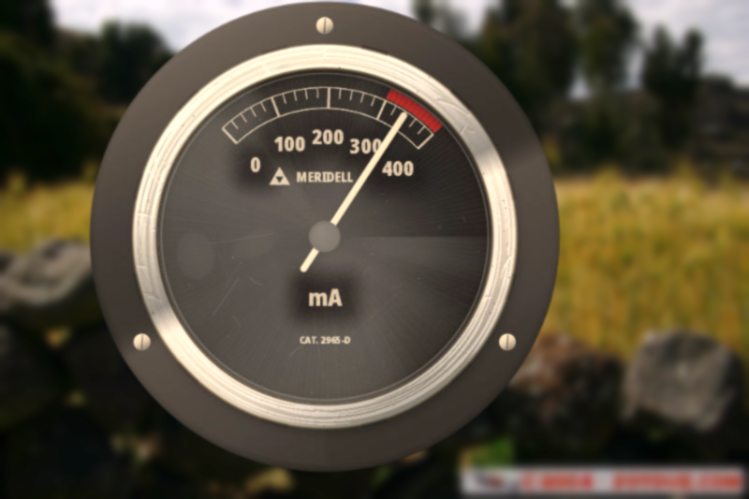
340 mA
